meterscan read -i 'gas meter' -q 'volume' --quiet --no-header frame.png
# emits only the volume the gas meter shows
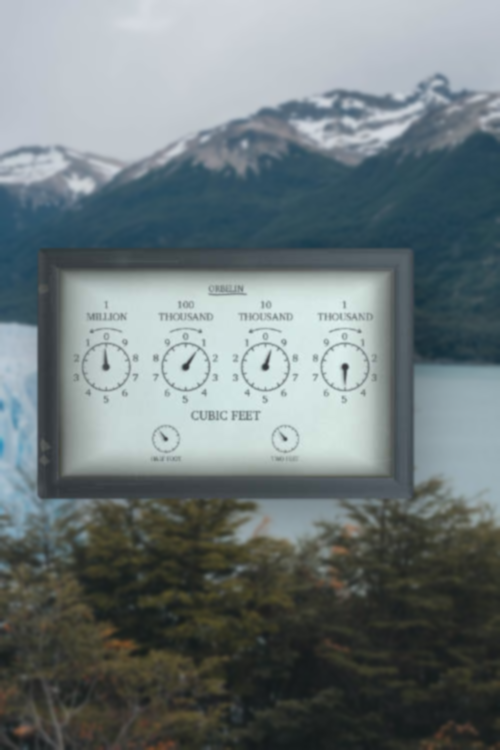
9500 ft³
